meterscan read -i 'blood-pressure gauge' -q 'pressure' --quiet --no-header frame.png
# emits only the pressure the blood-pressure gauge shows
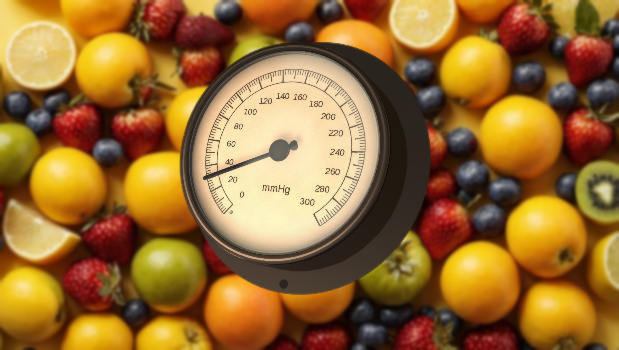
30 mmHg
